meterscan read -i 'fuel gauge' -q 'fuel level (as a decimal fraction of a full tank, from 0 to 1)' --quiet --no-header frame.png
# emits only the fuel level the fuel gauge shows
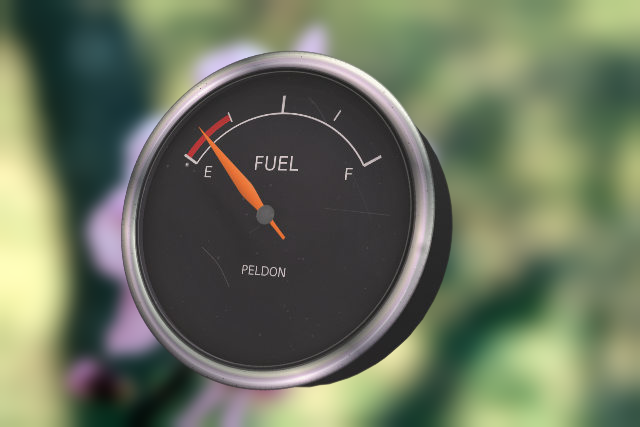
0.125
